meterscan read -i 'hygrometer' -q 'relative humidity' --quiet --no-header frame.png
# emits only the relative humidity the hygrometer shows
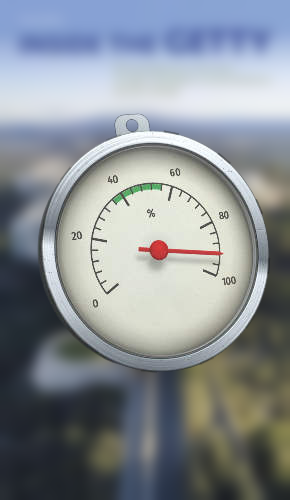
92 %
